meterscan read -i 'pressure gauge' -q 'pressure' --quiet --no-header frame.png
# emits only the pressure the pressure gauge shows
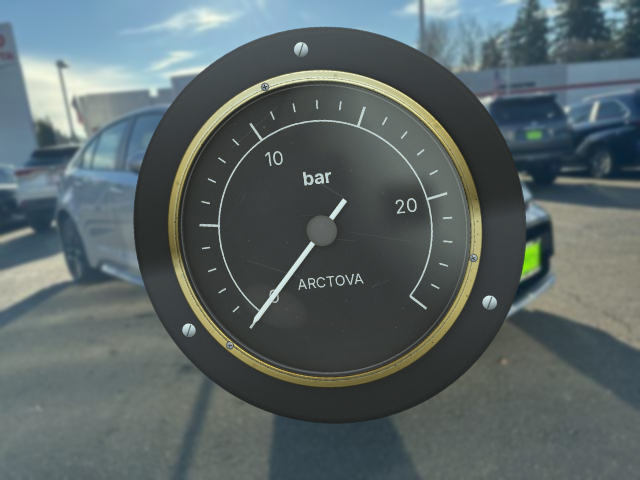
0 bar
